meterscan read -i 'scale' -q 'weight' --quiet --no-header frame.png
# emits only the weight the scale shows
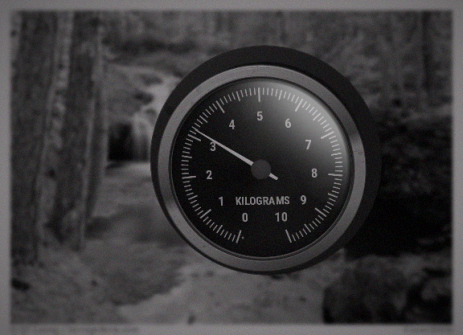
3.2 kg
